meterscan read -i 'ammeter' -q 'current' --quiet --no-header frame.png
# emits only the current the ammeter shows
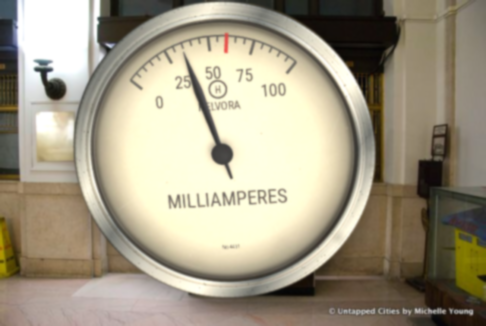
35 mA
